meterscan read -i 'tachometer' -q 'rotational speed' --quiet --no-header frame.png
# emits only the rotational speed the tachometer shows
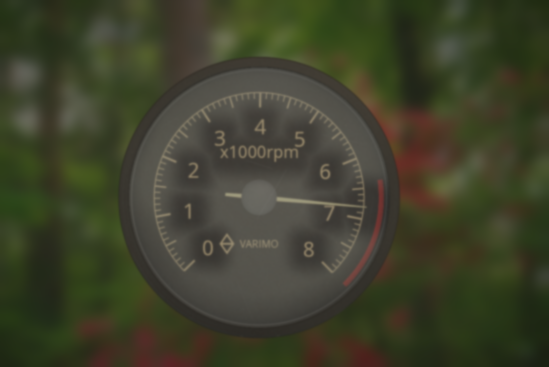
6800 rpm
